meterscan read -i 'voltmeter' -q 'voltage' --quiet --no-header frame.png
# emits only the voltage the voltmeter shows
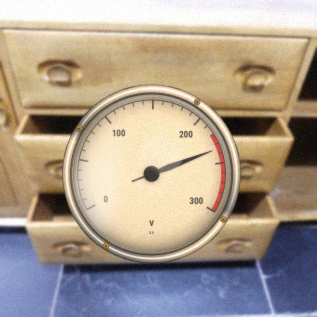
235 V
